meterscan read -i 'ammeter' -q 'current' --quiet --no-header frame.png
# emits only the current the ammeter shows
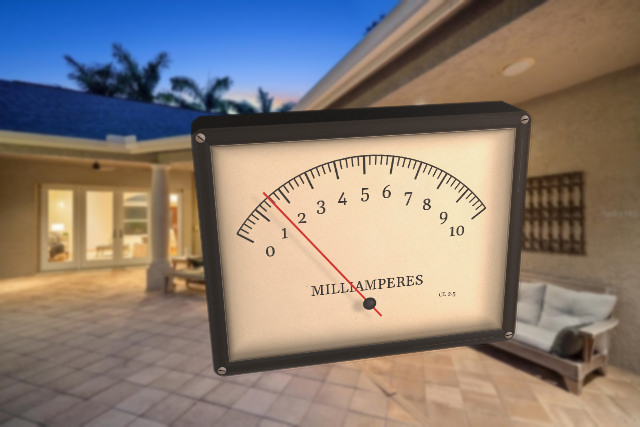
1.6 mA
